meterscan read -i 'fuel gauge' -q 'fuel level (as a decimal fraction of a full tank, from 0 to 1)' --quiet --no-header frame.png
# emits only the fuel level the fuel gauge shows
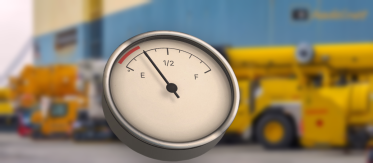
0.25
